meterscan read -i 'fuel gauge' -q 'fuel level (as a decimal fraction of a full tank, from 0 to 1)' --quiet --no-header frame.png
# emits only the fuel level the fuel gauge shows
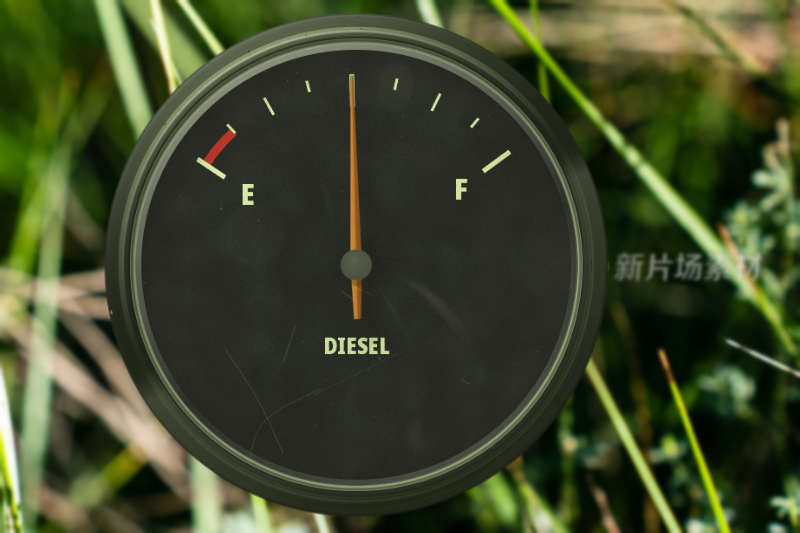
0.5
